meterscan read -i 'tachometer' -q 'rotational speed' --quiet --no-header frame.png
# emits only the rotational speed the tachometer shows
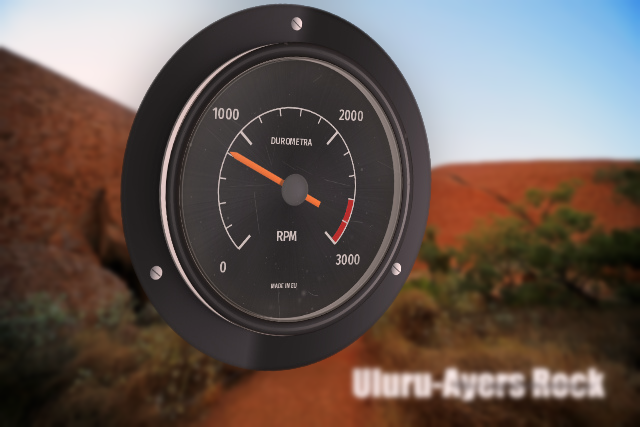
800 rpm
